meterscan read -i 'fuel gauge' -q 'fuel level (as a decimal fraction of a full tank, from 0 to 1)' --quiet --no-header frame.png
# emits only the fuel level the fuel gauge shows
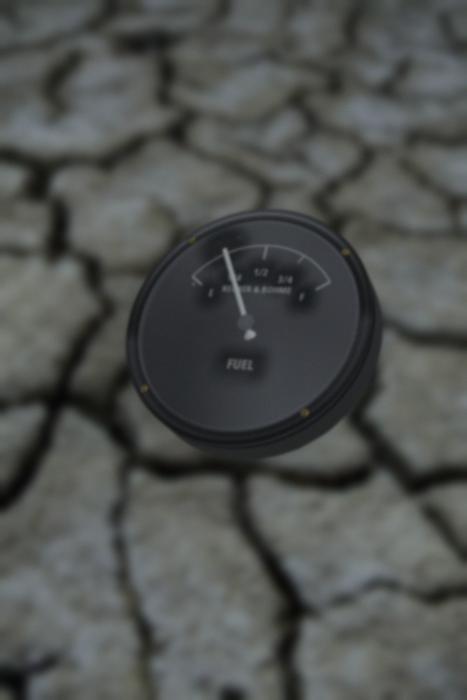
0.25
